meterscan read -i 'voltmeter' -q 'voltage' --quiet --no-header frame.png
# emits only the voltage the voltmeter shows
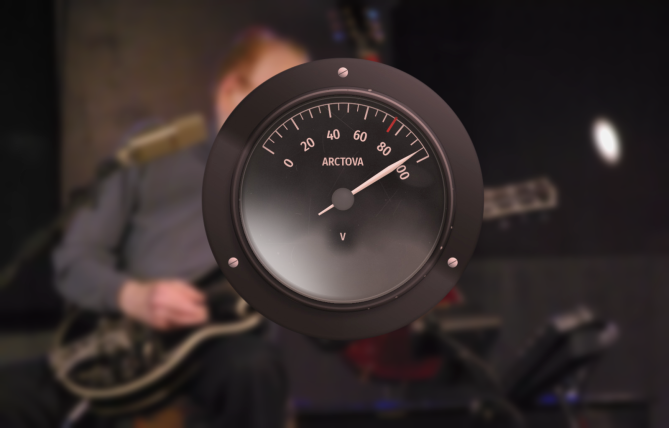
95 V
